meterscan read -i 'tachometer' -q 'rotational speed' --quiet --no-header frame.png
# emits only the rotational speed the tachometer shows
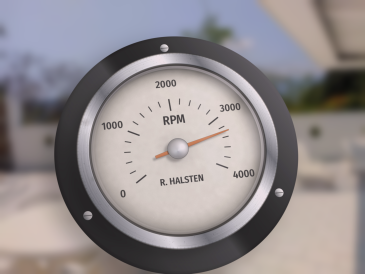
3300 rpm
